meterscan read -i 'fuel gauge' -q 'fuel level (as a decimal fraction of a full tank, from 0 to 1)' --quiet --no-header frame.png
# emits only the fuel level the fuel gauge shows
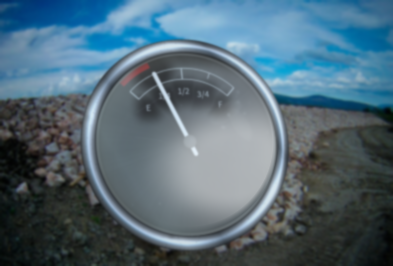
0.25
